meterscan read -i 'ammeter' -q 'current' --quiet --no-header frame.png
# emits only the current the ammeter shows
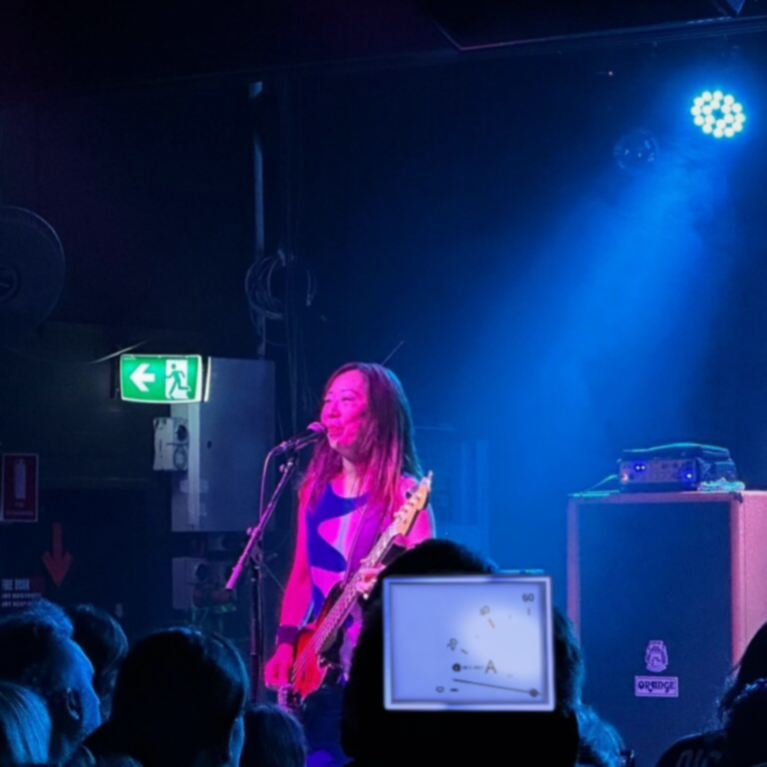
5 A
